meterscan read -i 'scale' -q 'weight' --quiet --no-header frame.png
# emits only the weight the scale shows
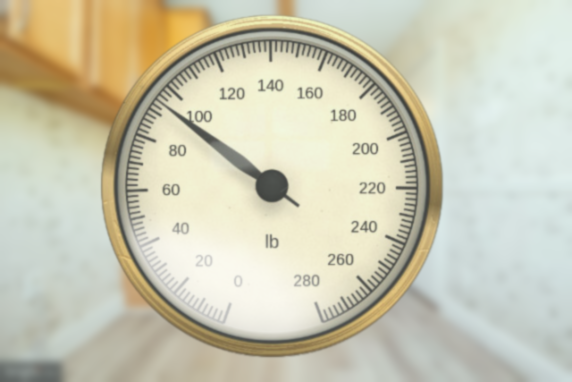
94 lb
